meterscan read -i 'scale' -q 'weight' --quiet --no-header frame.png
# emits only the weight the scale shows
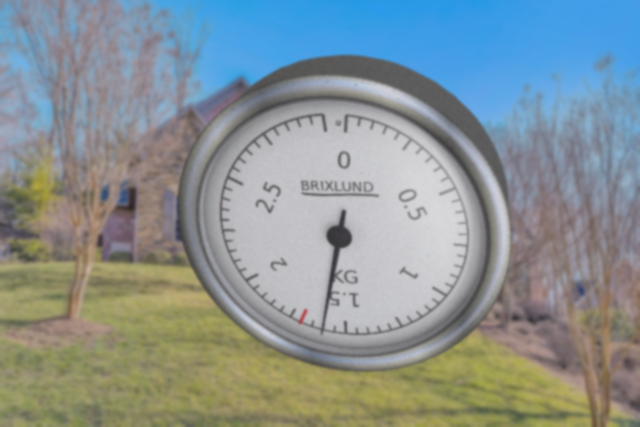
1.6 kg
